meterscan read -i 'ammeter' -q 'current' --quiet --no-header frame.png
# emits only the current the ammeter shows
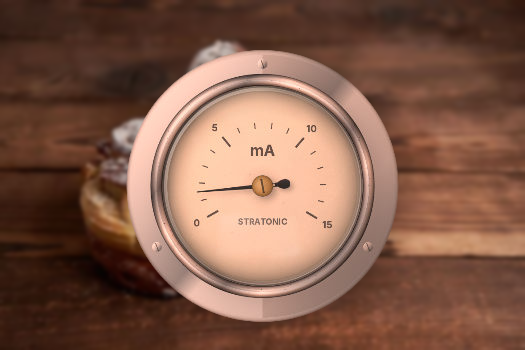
1.5 mA
